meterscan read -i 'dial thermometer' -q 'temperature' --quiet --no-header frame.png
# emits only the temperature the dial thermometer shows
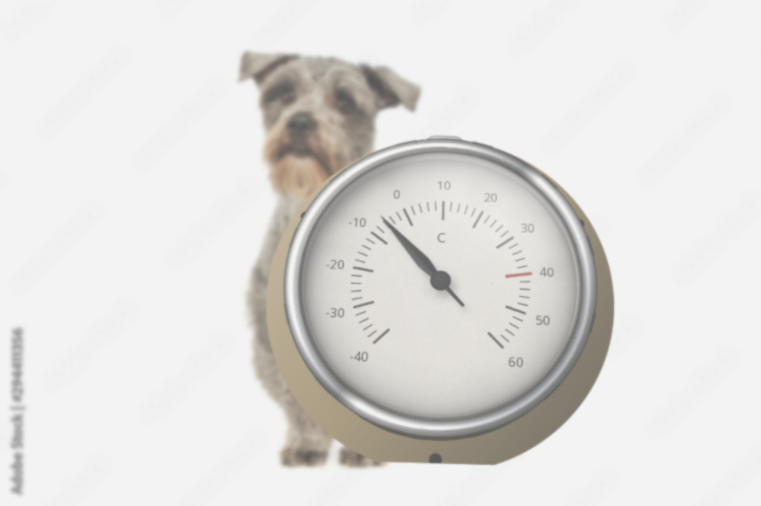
-6 °C
